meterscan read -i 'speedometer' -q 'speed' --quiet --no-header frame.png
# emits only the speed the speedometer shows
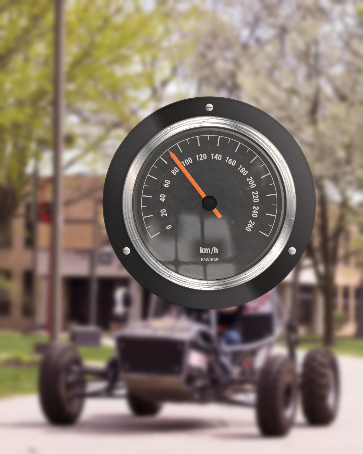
90 km/h
